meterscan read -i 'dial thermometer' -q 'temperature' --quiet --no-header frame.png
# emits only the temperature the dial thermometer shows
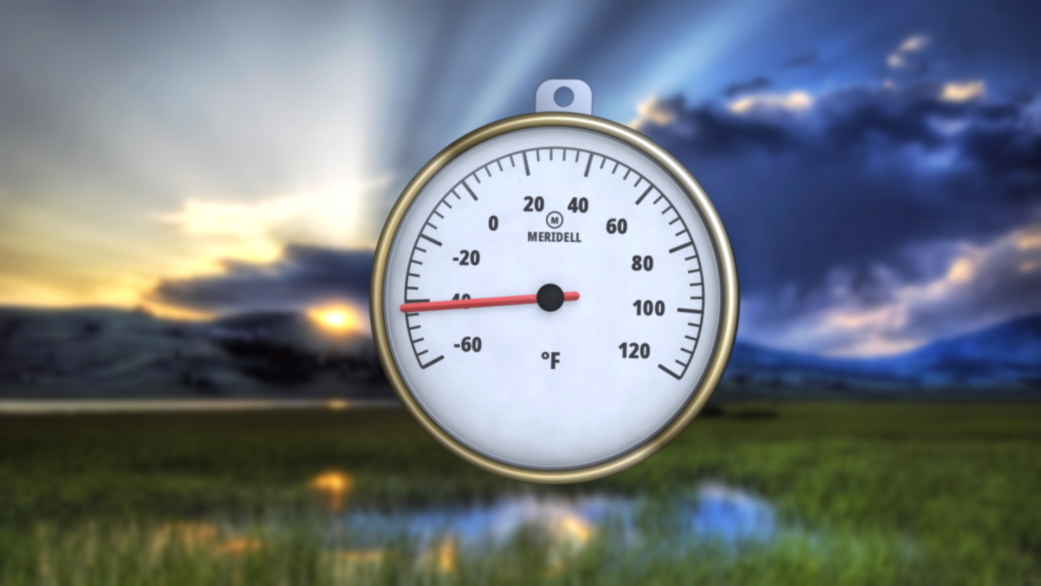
-42 °F
